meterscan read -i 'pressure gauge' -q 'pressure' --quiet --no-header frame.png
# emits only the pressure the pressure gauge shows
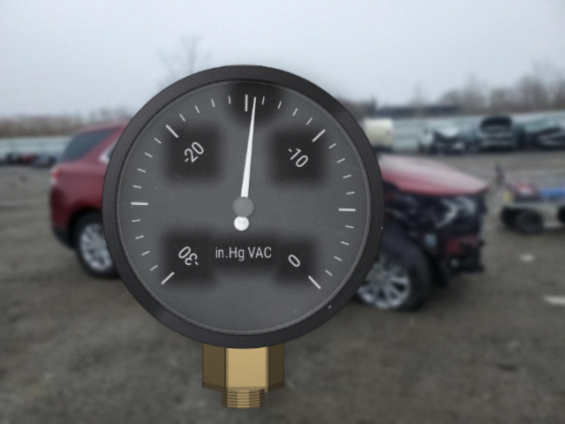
-14.5 inHg
